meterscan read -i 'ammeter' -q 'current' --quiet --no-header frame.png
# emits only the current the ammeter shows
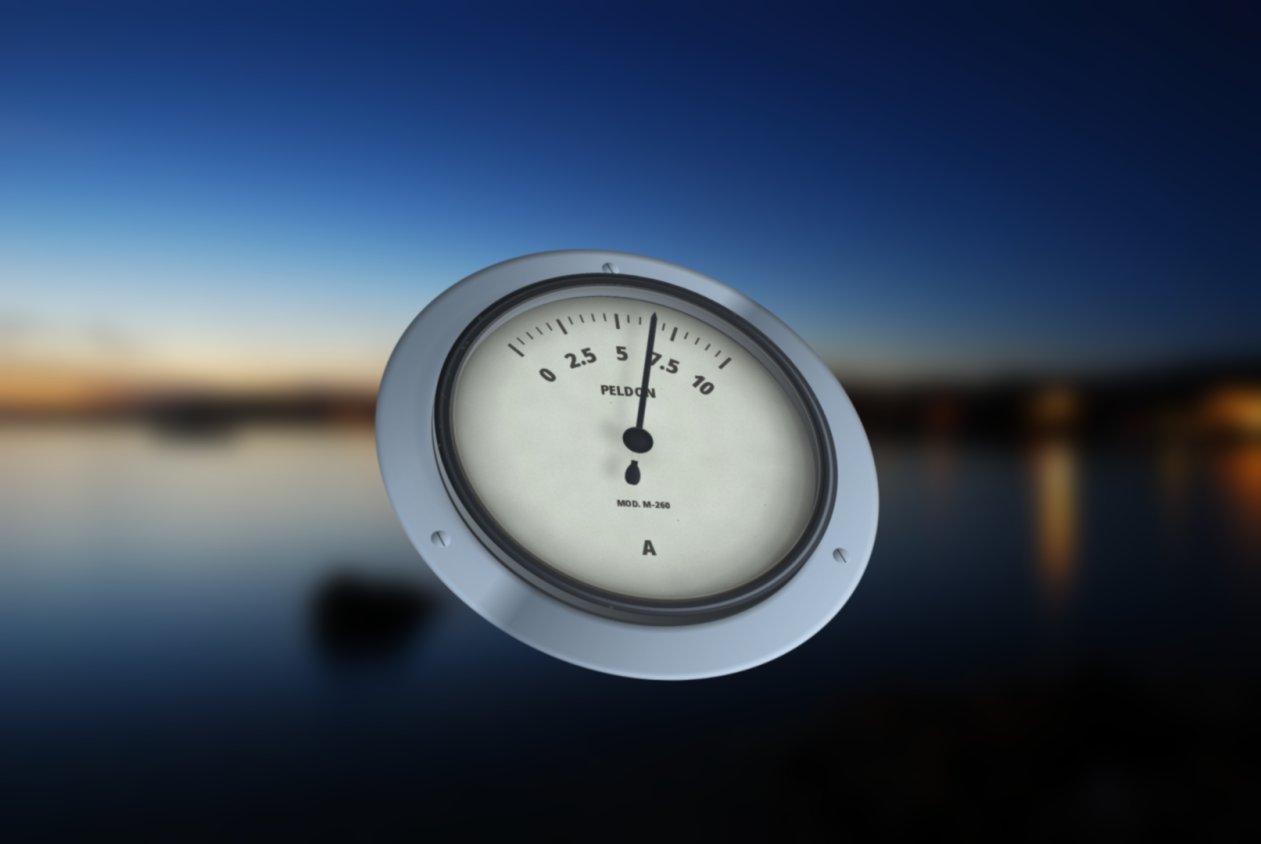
6.5 A
